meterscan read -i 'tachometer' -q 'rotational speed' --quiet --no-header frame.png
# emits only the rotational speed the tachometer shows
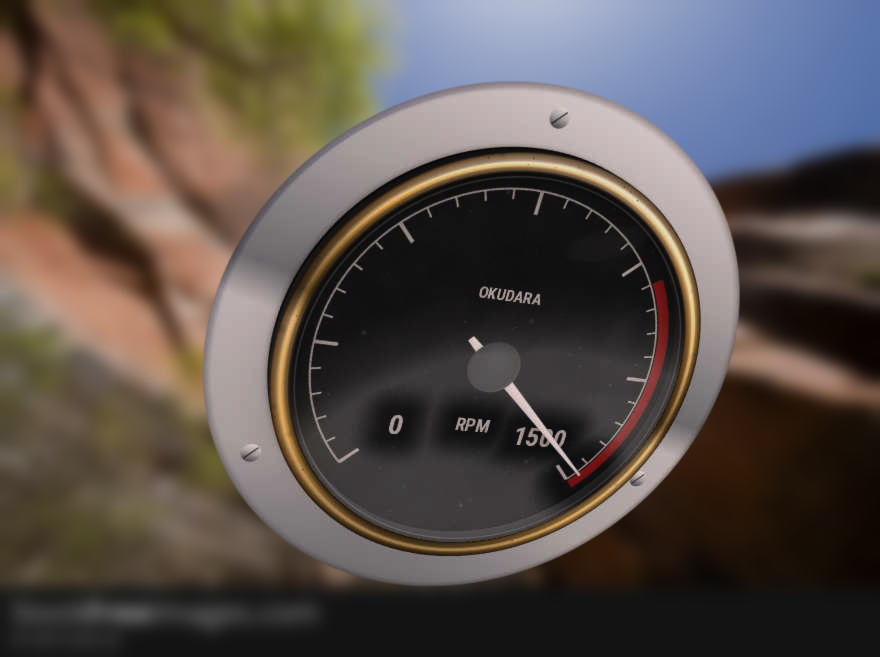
1475 rpm
